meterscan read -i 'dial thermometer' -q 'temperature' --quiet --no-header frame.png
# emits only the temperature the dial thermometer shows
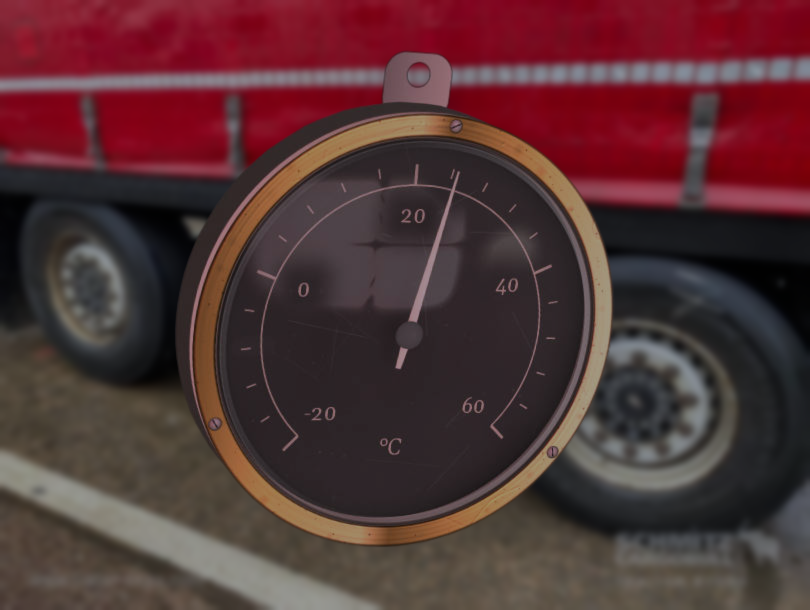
24 °C
